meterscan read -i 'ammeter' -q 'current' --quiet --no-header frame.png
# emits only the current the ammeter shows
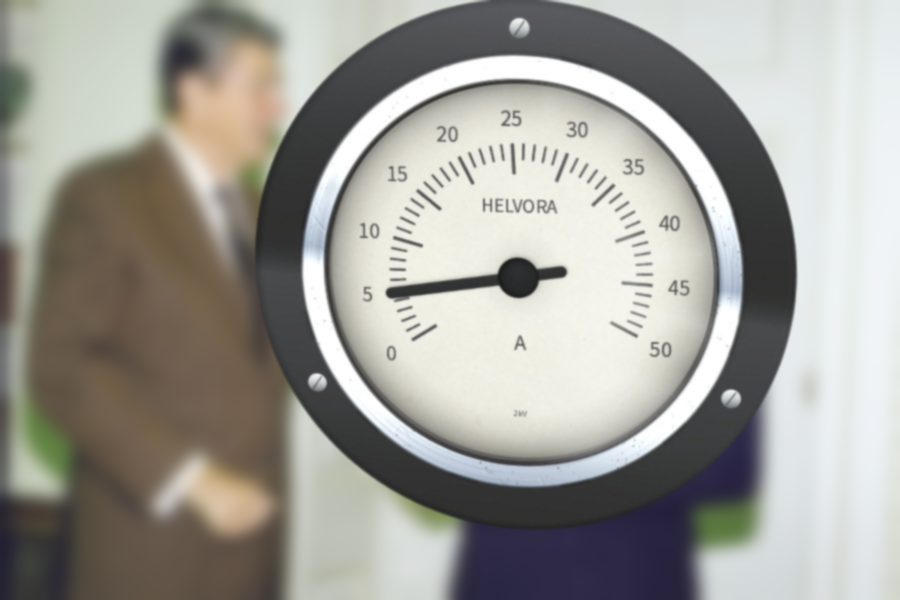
5 A
